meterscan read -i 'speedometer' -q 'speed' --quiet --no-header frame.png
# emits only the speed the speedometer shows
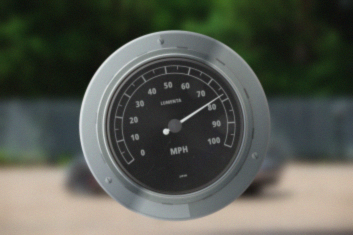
77.5 mph
